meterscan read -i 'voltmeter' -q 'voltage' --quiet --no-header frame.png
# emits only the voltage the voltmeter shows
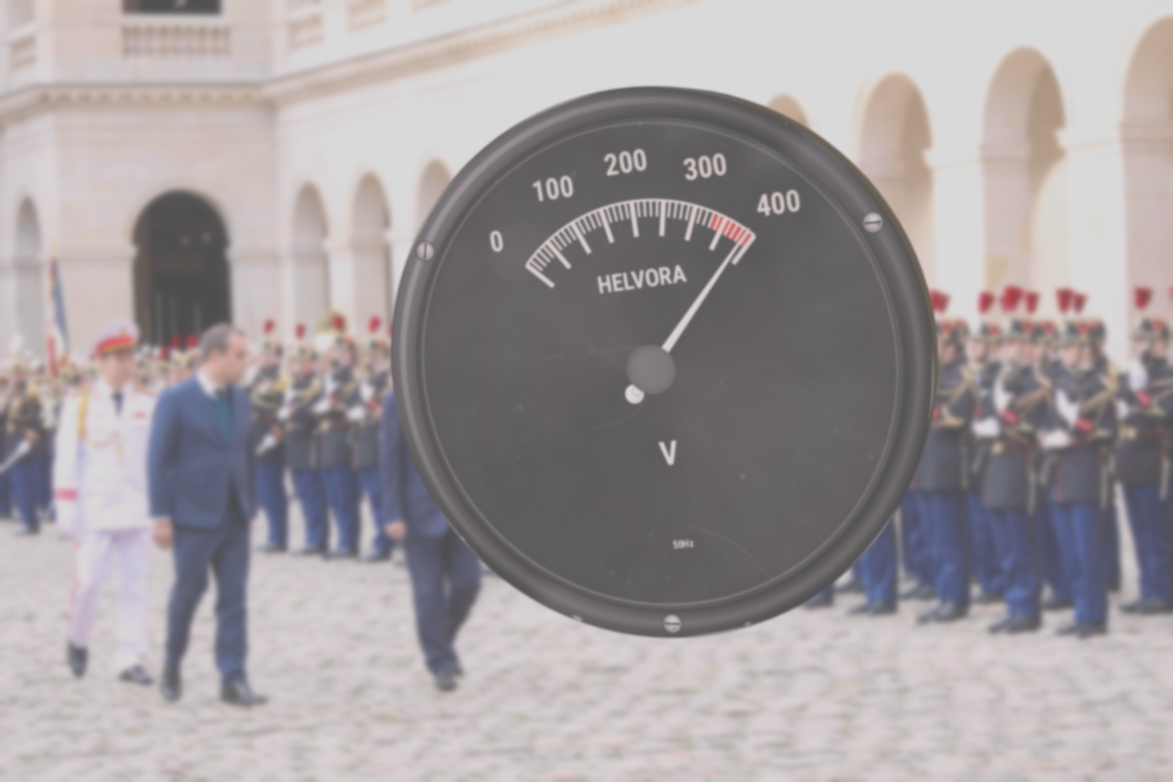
390 V
